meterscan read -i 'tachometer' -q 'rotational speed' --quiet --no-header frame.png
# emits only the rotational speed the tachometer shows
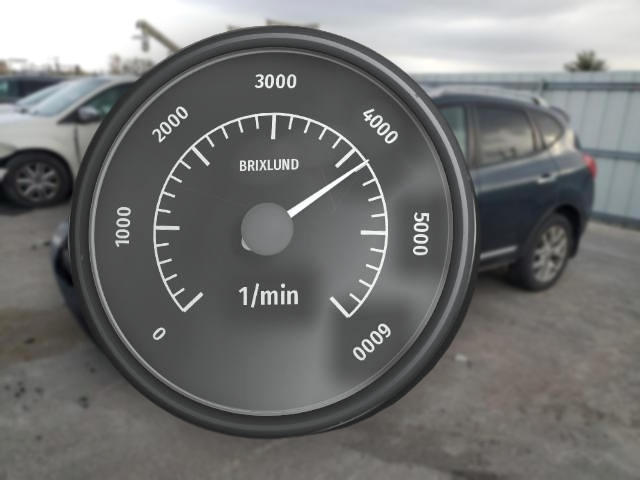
4200 rpm
